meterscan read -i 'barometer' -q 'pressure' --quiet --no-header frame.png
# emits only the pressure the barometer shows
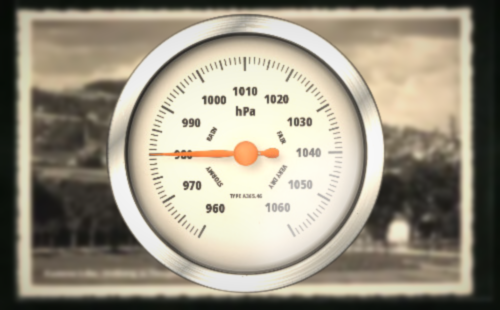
980 hPa
